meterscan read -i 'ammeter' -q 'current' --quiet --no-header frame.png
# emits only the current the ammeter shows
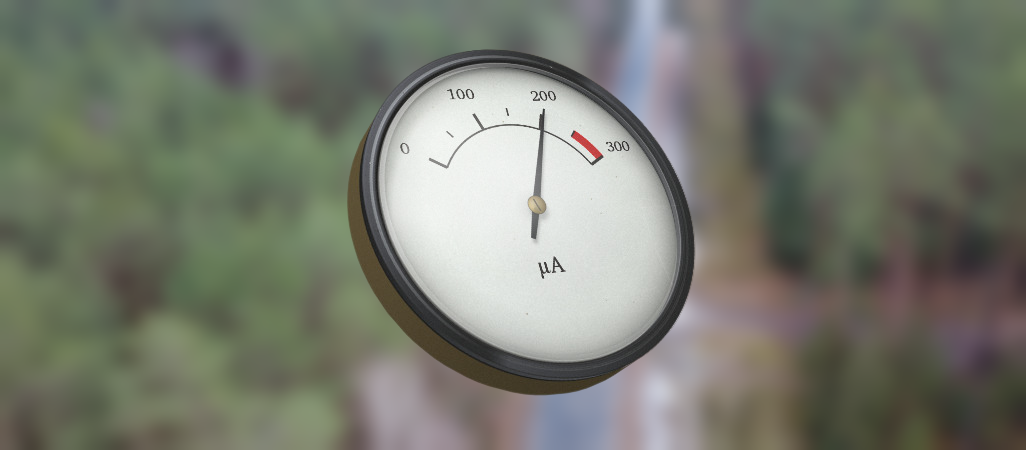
200 µA
